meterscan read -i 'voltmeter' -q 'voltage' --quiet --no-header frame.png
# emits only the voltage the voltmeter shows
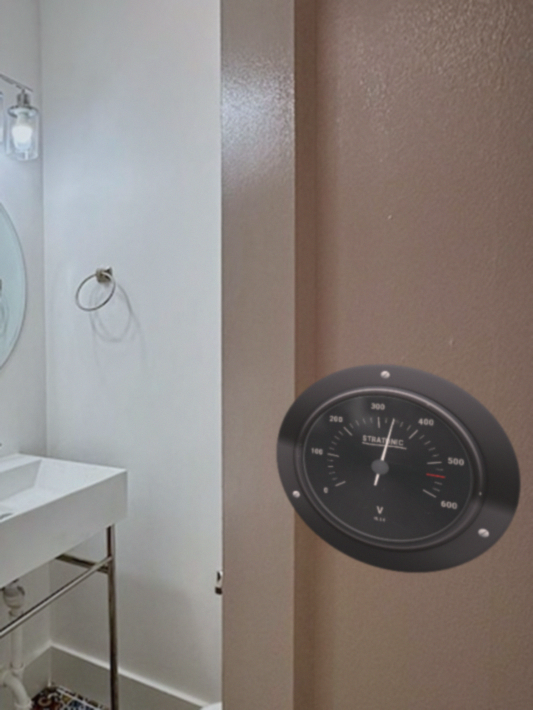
340 V
